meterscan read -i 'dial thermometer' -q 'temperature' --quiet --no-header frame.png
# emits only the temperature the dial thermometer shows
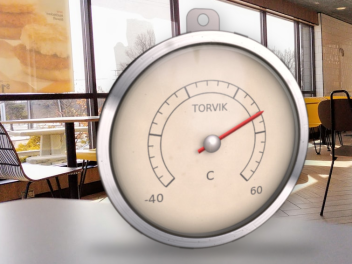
32 °C
